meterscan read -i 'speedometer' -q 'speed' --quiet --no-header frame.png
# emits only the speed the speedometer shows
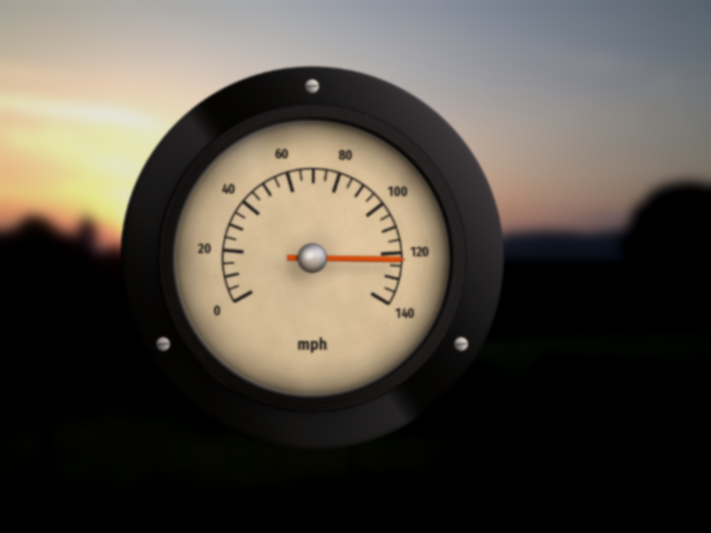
122.5 mph
